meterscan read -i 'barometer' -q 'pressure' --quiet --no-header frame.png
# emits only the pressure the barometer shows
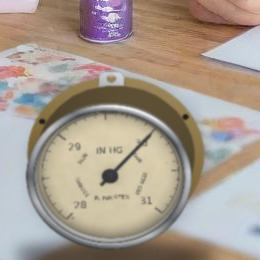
30 inHg
